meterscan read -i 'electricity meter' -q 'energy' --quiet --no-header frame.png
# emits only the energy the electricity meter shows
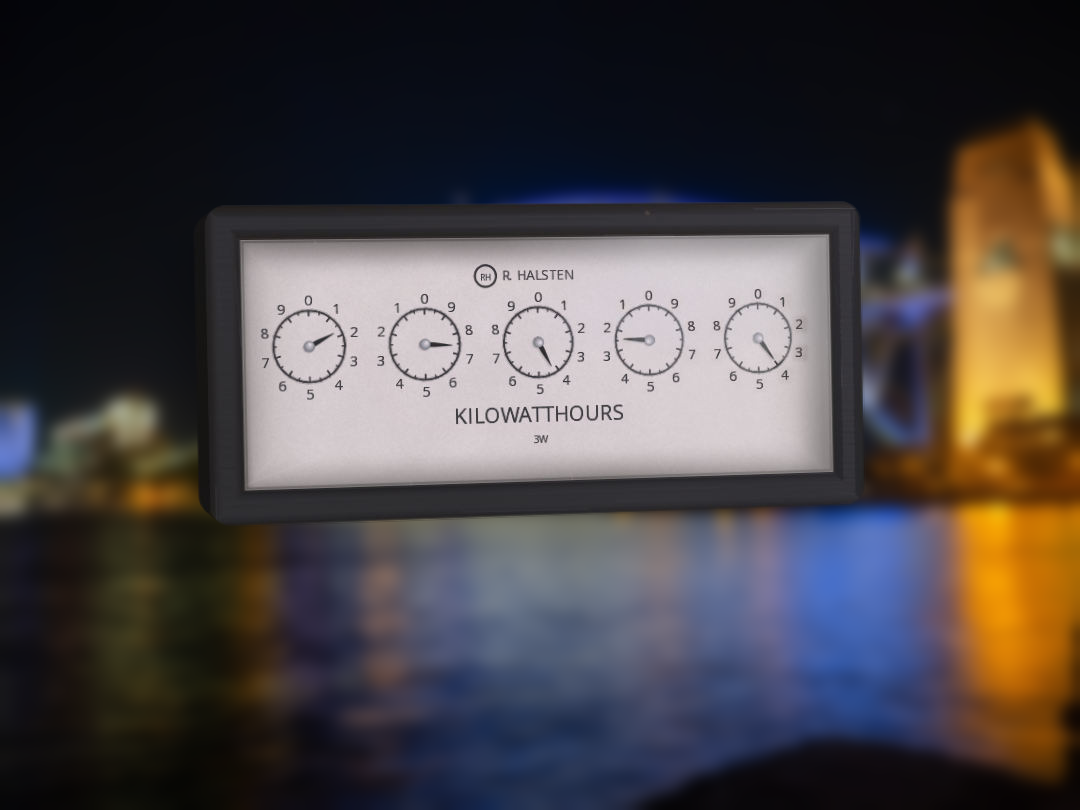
17424 kWh
